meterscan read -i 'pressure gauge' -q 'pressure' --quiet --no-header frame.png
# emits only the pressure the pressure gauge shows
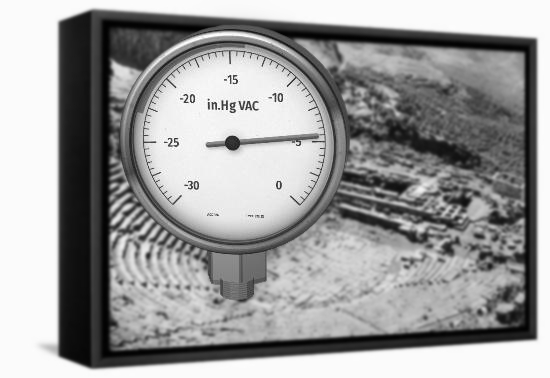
-5.5 inHg
